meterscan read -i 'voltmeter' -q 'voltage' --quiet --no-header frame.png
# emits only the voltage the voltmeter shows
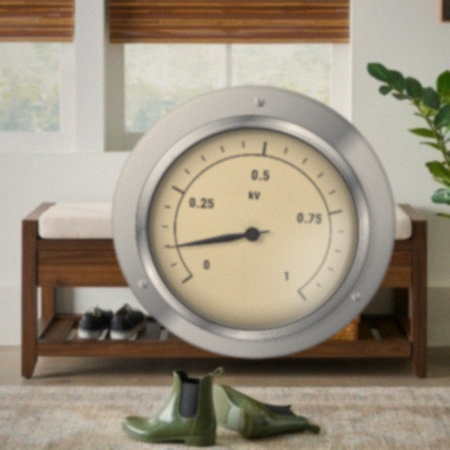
0.1 kV
